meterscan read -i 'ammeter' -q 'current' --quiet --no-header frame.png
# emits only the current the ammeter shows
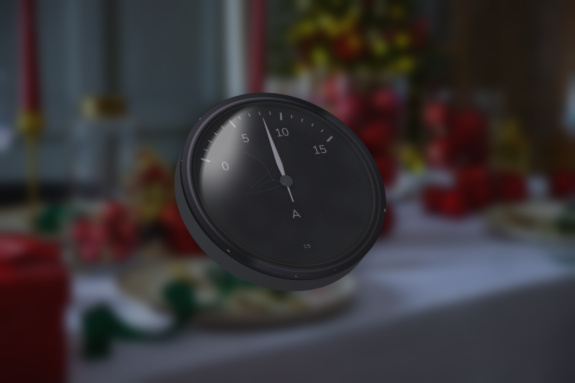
8 A
